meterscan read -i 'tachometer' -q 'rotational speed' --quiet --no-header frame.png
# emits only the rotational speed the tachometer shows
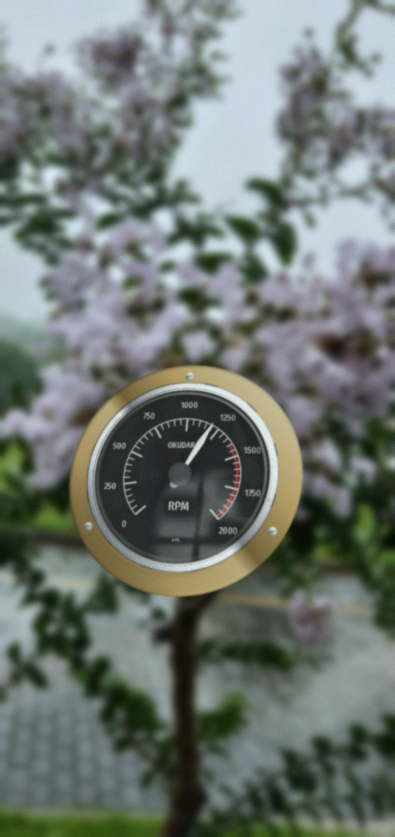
1200 rpm
